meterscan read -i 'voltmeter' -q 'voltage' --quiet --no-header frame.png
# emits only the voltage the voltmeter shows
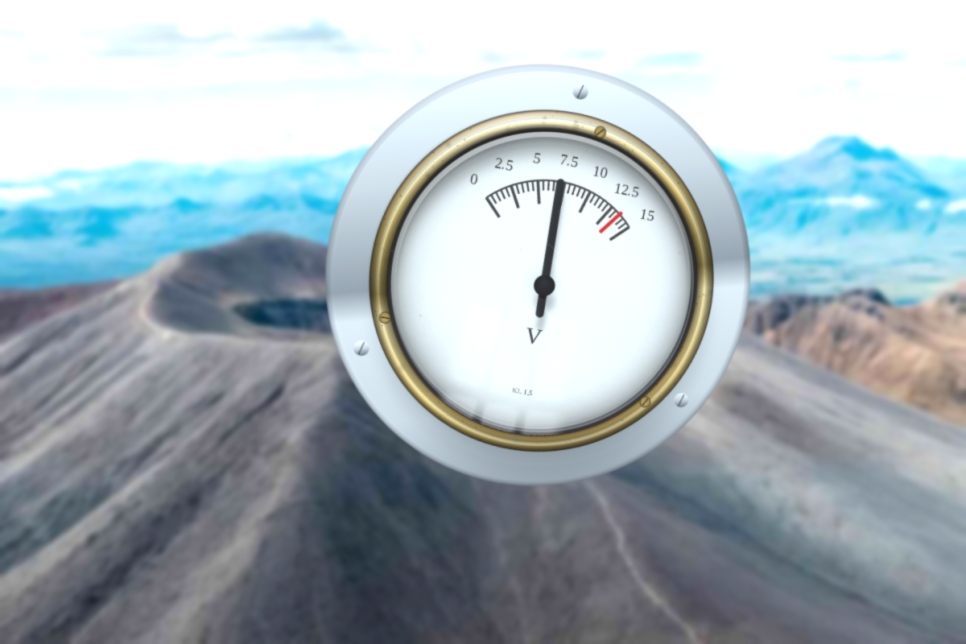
7 V
